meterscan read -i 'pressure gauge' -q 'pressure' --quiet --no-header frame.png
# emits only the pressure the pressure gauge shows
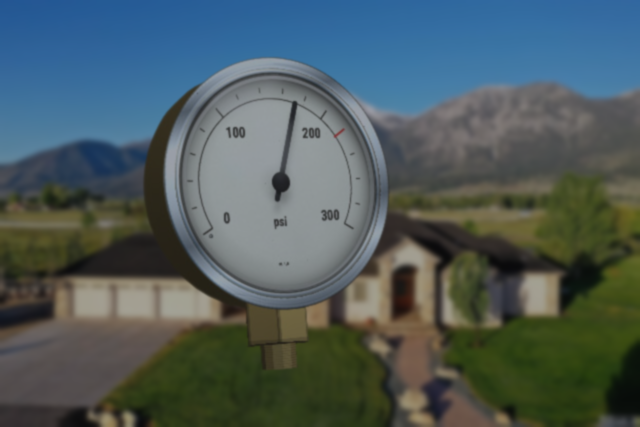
170 psi
